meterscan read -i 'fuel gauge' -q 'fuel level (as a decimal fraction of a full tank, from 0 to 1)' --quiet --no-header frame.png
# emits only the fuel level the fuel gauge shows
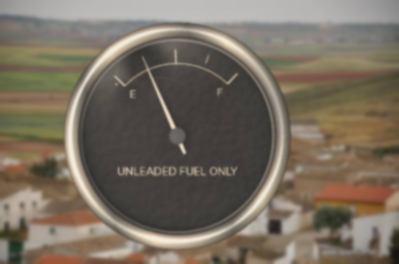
0.25
